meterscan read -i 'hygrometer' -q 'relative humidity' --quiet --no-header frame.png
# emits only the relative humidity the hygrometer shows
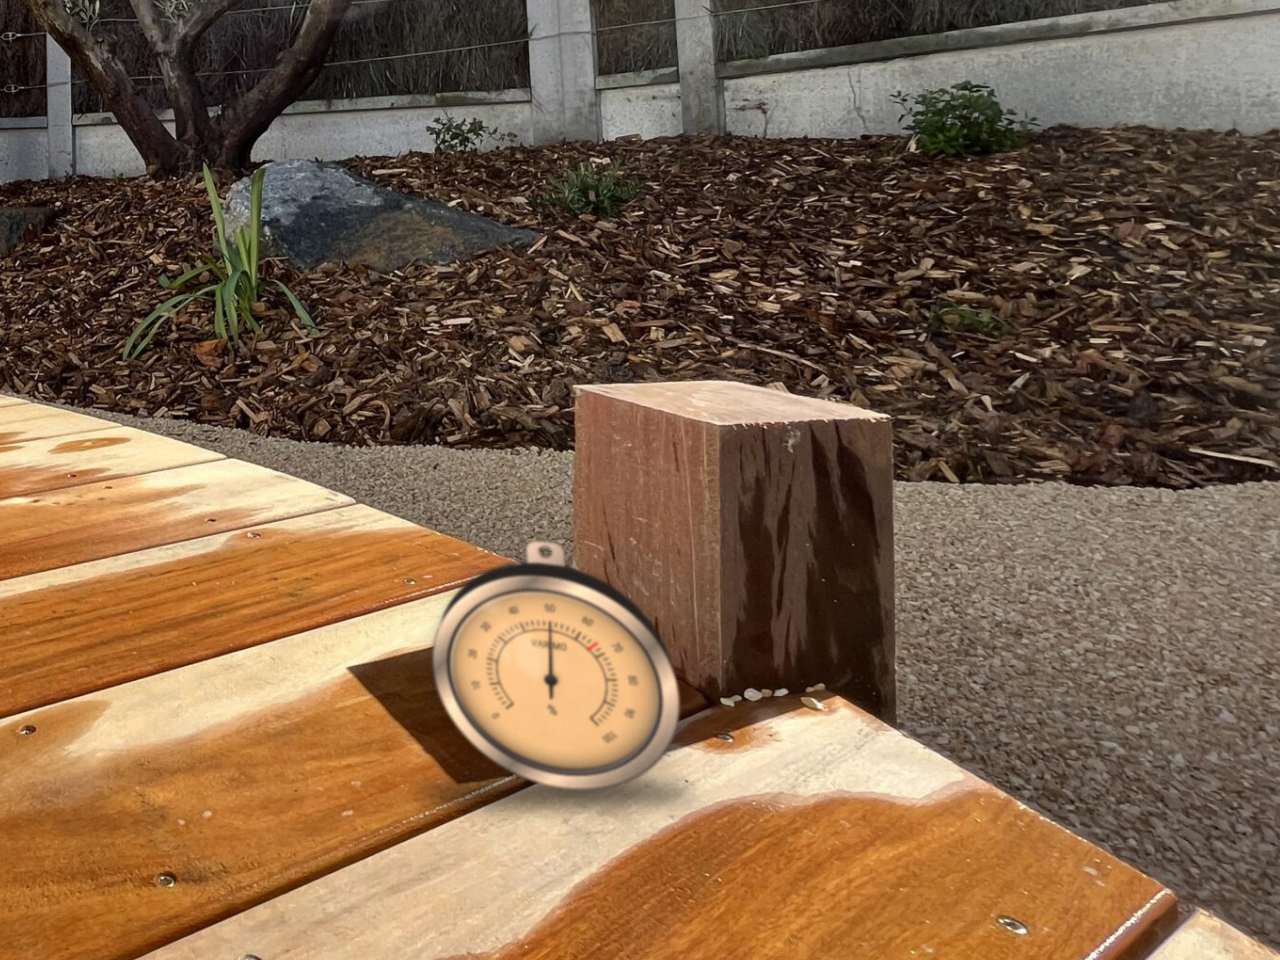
50 %
